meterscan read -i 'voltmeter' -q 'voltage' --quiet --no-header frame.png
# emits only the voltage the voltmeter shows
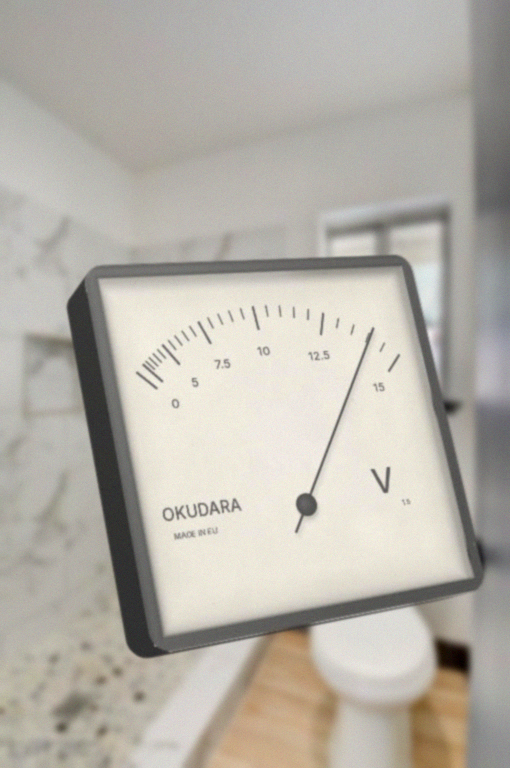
14 V
